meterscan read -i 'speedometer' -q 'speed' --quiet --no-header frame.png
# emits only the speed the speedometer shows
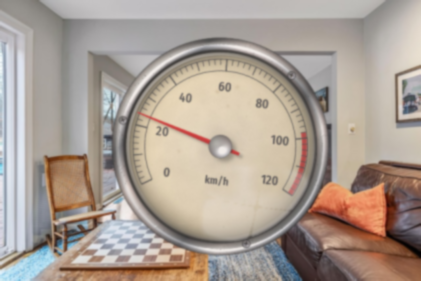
24 km/h
